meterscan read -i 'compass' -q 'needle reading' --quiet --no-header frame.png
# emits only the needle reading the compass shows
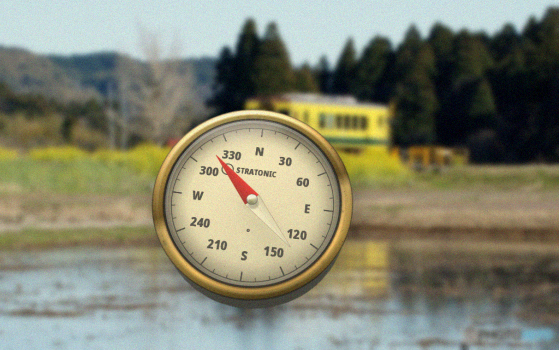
315 °
